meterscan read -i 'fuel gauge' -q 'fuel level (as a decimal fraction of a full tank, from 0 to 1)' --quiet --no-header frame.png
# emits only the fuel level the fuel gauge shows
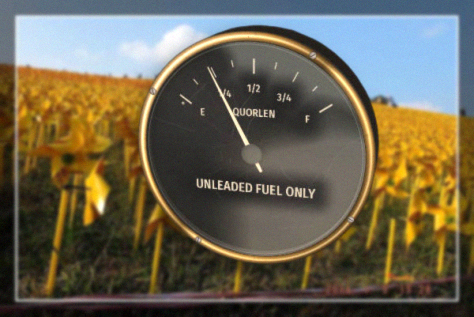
0.25
